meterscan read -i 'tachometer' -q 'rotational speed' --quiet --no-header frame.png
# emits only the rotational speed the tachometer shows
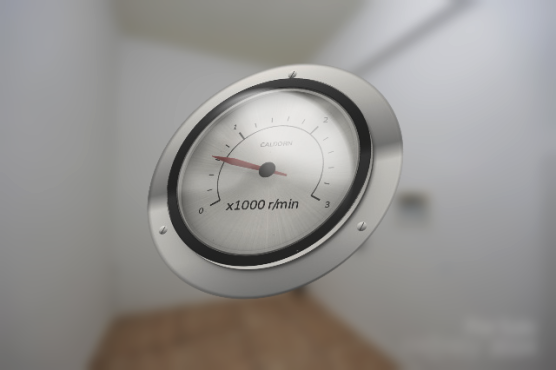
600 rpm
